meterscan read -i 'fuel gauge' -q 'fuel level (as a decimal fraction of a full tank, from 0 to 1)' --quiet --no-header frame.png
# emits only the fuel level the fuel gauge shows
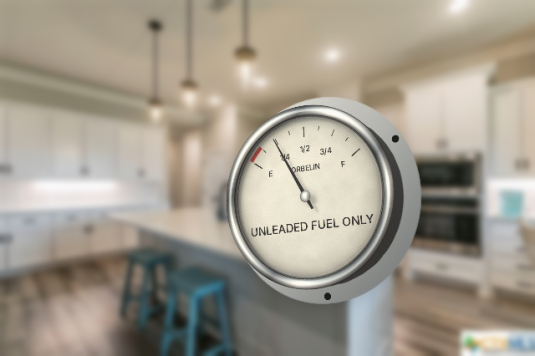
0.25
